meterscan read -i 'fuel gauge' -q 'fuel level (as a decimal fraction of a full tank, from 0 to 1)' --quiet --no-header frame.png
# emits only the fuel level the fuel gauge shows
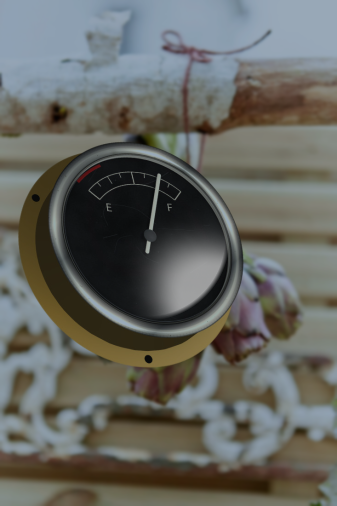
0.75
